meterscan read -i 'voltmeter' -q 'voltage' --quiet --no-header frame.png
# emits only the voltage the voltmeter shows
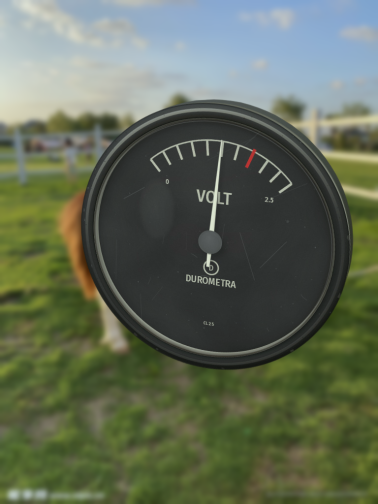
1.25 V
